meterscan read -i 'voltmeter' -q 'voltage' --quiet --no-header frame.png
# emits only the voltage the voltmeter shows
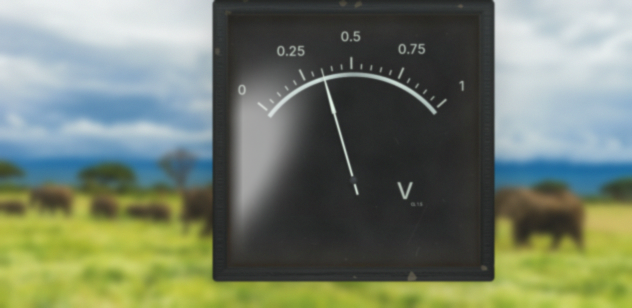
0.35 V
